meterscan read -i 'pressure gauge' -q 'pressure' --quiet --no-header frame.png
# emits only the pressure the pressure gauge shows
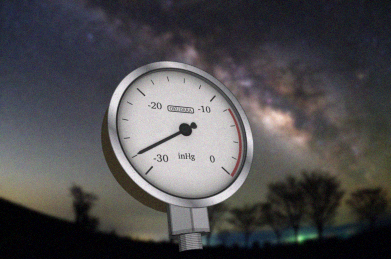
-28 inHg
